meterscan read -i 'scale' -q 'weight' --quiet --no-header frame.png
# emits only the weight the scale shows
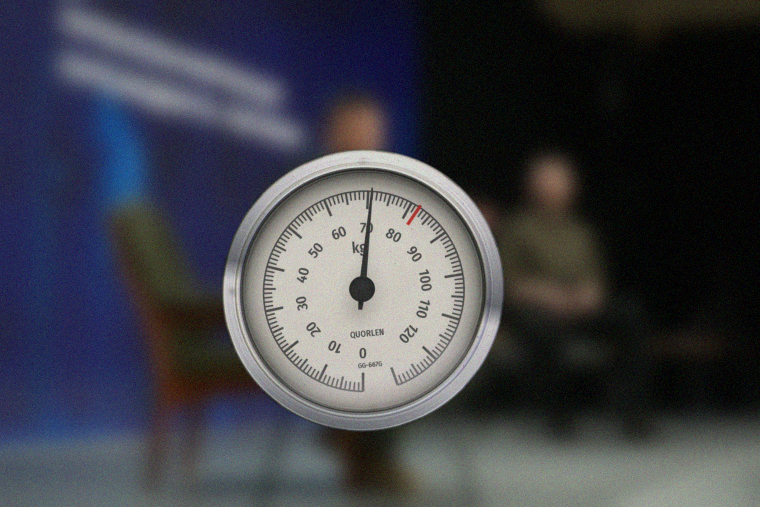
71 kg
